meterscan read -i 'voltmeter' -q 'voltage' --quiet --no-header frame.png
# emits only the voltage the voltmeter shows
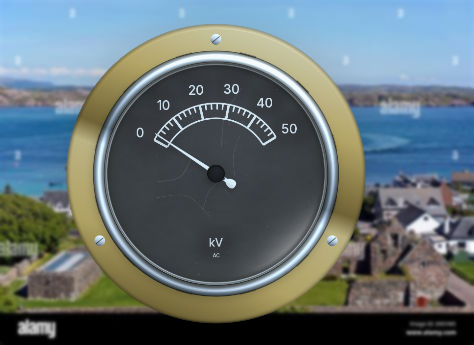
2 kV
